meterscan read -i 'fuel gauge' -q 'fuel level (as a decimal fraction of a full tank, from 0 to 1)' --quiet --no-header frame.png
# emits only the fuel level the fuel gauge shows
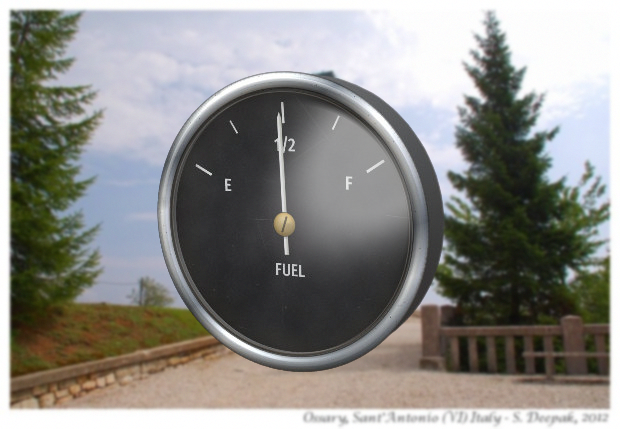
0.5
